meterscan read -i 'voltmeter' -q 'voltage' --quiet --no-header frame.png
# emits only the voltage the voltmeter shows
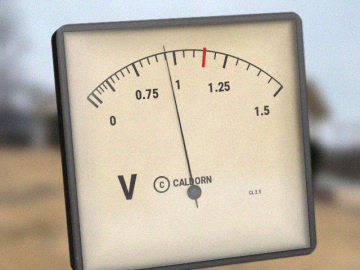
0.95 V
